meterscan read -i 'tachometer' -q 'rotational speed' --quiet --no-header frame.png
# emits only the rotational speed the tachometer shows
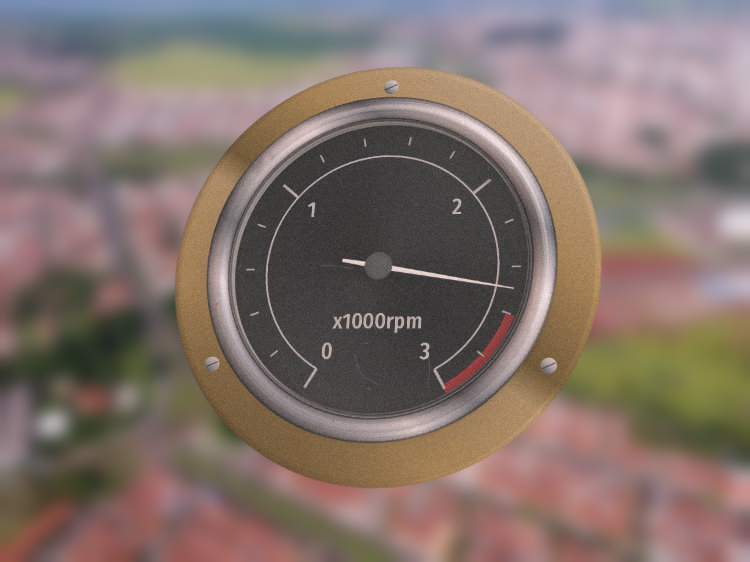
2500 rpm
